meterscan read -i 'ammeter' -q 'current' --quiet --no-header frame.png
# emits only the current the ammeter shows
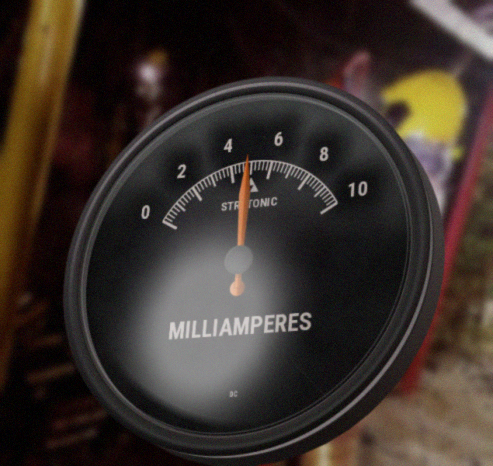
5 mA
